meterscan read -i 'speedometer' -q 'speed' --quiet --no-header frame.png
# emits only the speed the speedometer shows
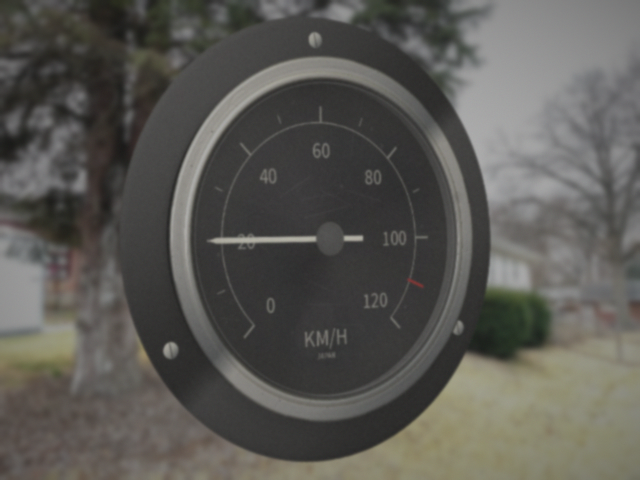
20 km/h
